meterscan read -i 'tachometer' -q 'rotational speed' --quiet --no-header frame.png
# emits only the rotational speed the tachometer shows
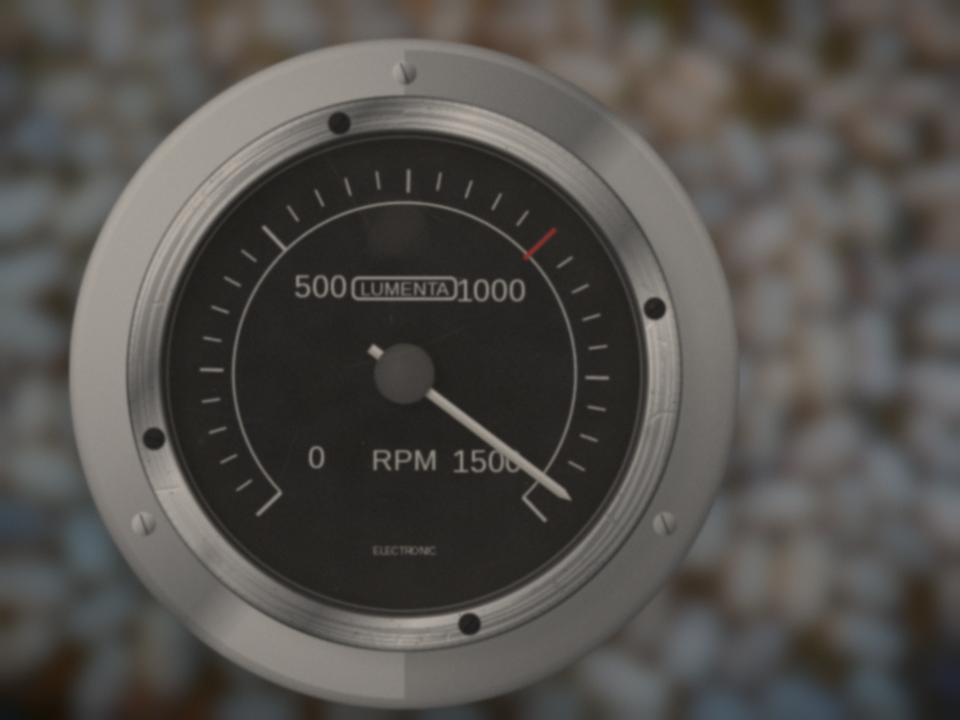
1450 rpm
